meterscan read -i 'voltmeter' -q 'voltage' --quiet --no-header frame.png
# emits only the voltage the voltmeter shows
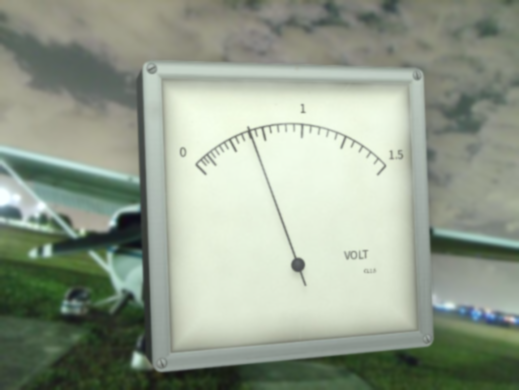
0.65 V
